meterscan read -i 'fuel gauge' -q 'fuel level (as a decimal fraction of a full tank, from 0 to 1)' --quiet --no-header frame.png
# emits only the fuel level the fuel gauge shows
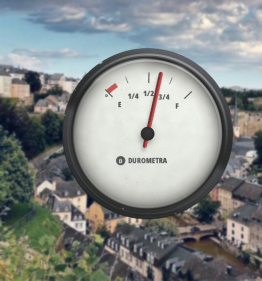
0.625
